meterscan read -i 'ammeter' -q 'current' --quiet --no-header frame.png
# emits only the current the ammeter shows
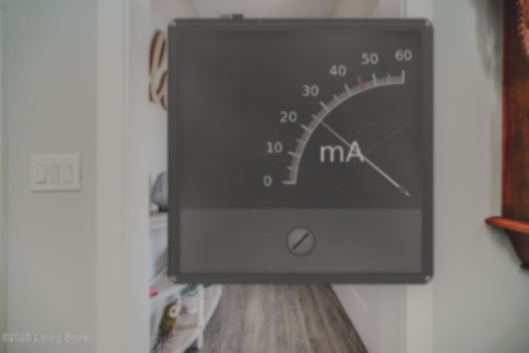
25 mA
